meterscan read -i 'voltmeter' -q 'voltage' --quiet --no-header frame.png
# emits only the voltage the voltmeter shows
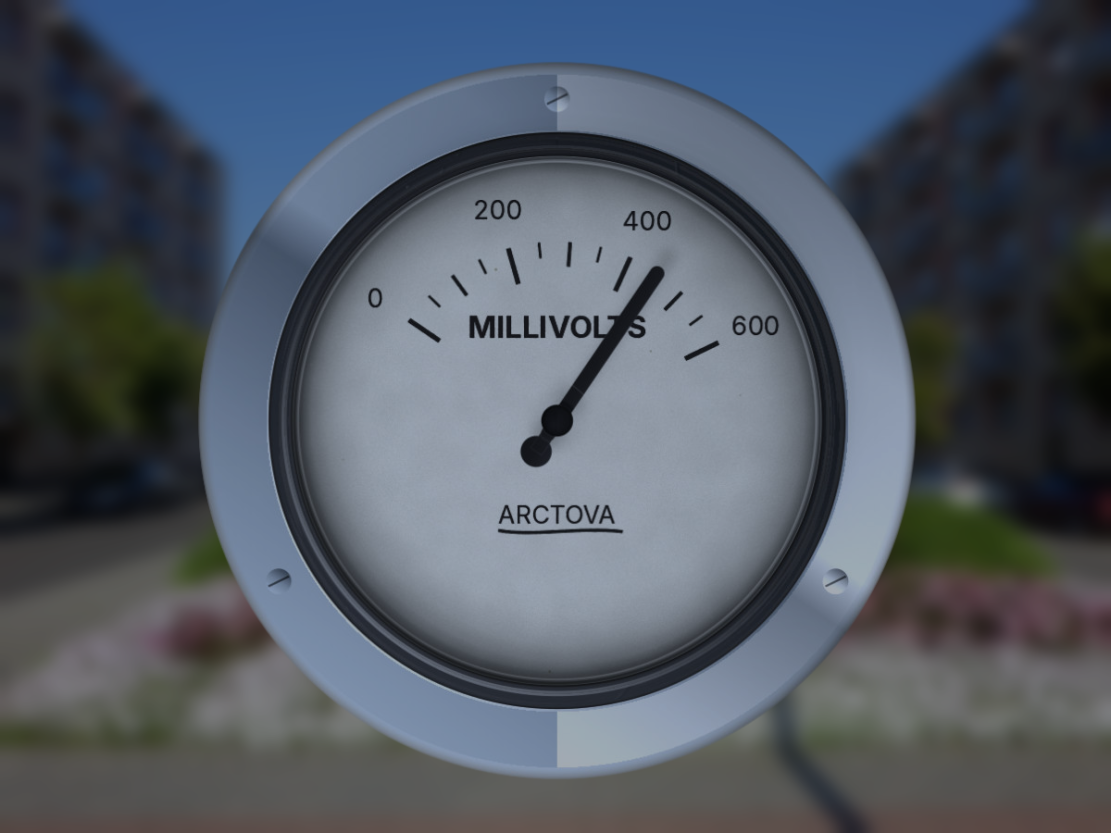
450 mV
